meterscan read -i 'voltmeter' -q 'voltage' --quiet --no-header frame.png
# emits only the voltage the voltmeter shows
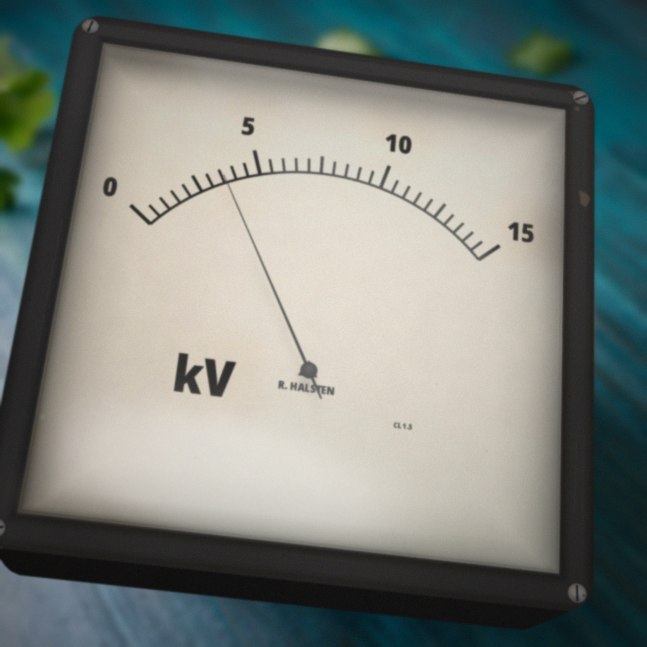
3.5 kV
